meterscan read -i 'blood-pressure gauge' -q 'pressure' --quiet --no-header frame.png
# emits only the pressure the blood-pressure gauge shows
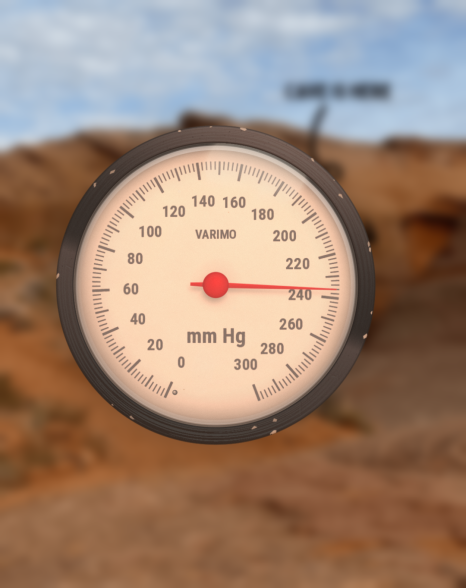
236 mmHg
